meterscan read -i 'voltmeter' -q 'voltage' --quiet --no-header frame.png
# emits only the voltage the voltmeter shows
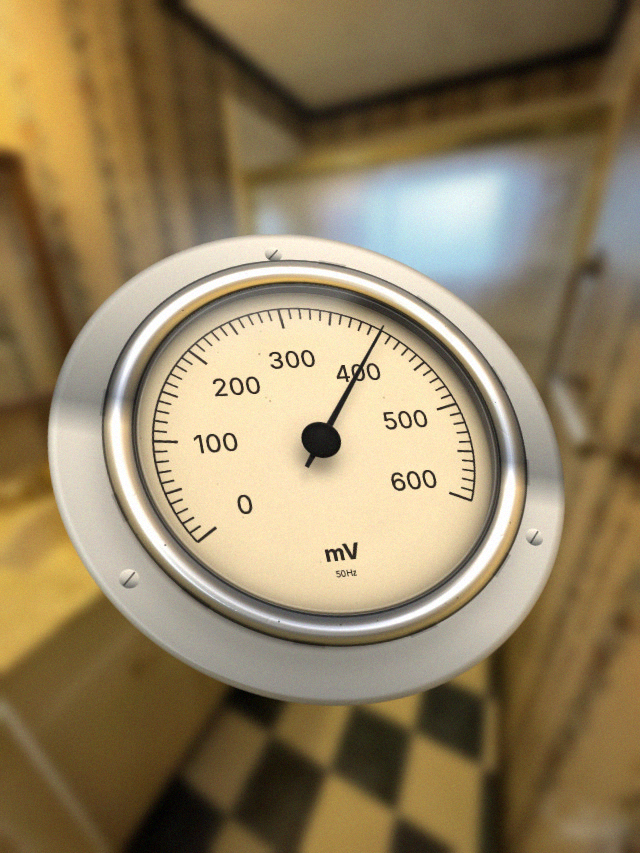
400 mV
